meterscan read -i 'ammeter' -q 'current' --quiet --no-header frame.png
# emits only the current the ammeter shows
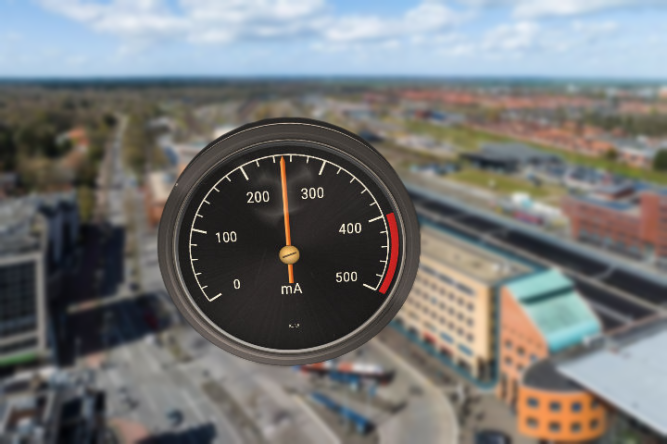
250 mA
